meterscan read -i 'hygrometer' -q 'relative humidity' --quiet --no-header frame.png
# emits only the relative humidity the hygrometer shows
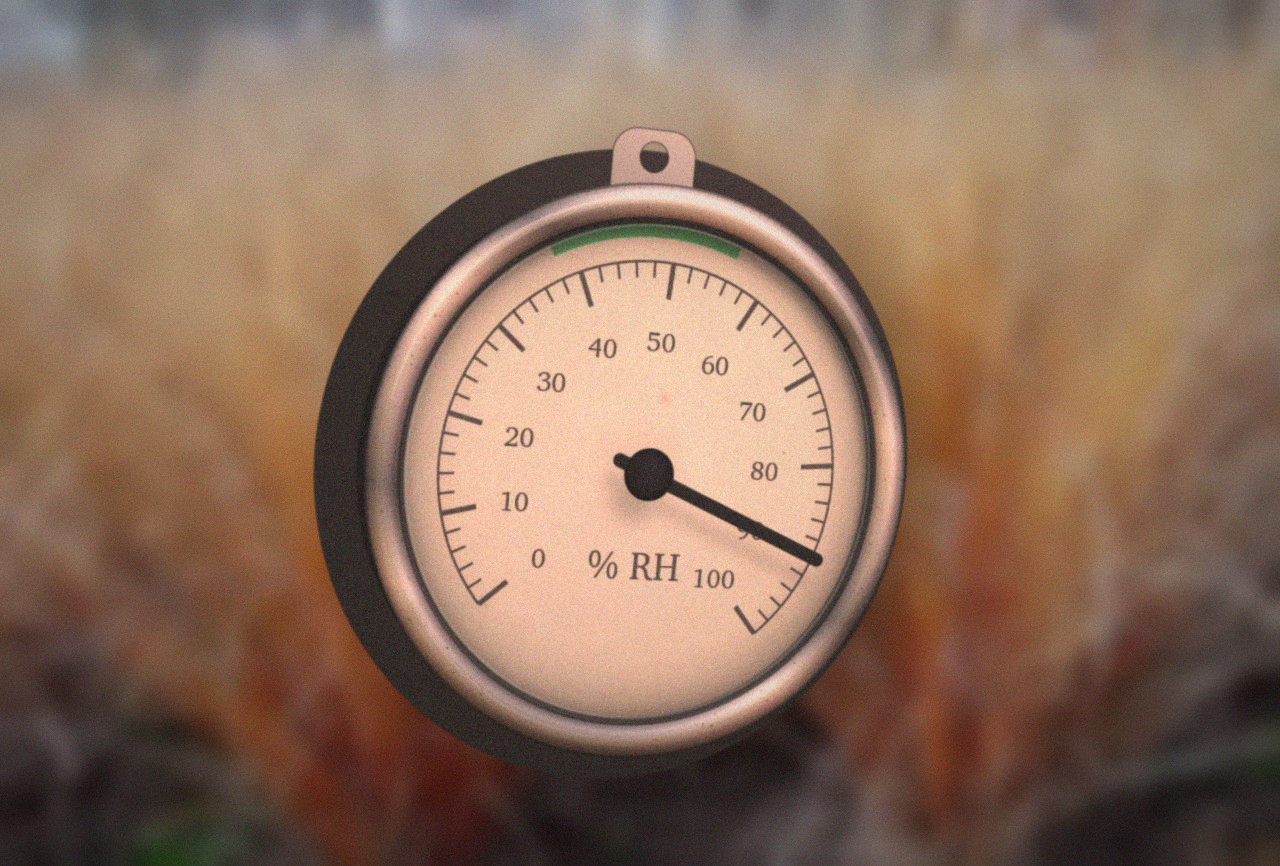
90 %
